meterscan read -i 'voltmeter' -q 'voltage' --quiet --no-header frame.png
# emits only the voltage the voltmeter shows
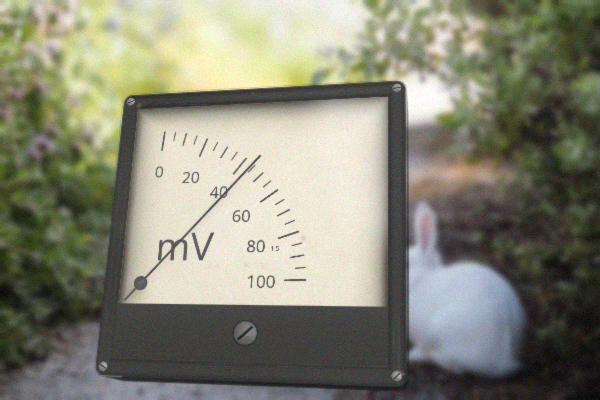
45 mV
